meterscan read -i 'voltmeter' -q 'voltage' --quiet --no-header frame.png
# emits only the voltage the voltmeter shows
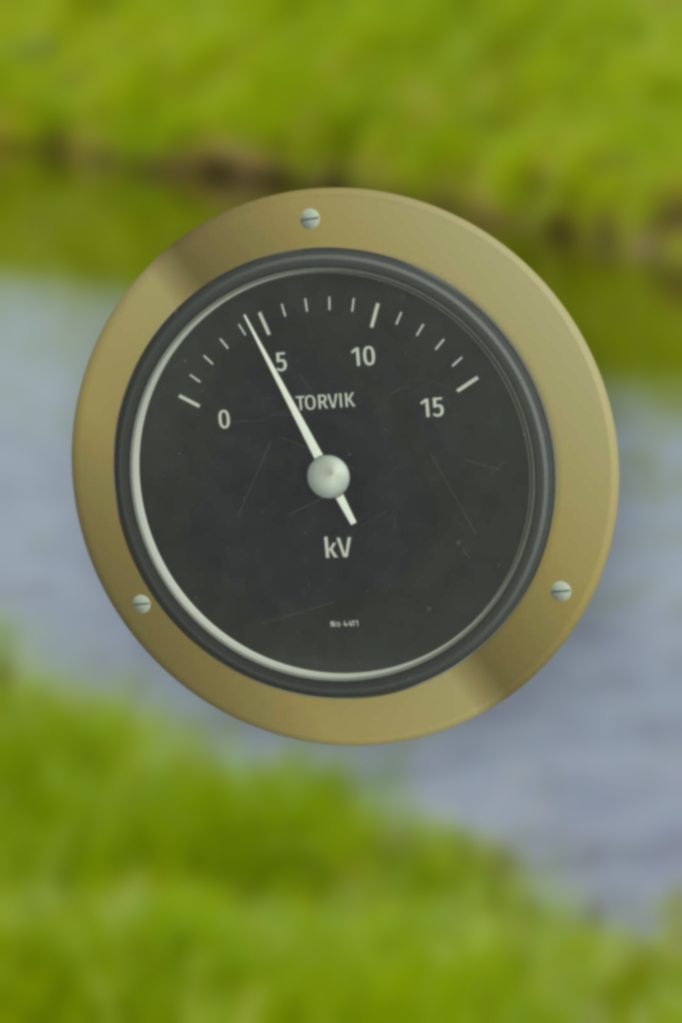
4.5 kV
